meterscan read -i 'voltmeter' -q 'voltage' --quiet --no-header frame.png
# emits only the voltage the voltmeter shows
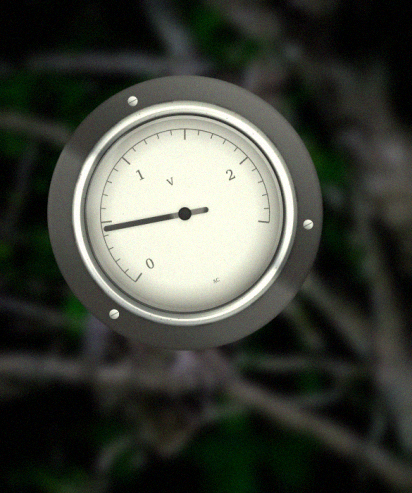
0.45 V
